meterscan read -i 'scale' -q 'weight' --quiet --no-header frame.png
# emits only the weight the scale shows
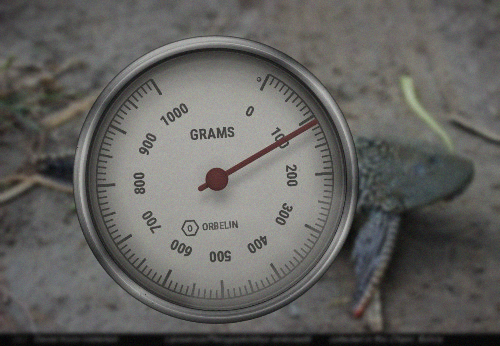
110 g
